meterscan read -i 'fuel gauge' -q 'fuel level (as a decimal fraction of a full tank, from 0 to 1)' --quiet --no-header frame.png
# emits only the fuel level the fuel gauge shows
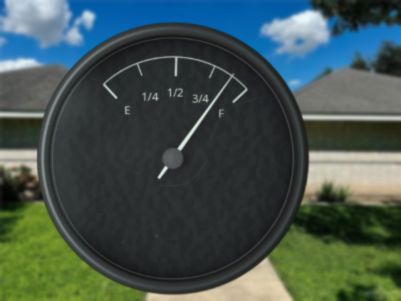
0.875
